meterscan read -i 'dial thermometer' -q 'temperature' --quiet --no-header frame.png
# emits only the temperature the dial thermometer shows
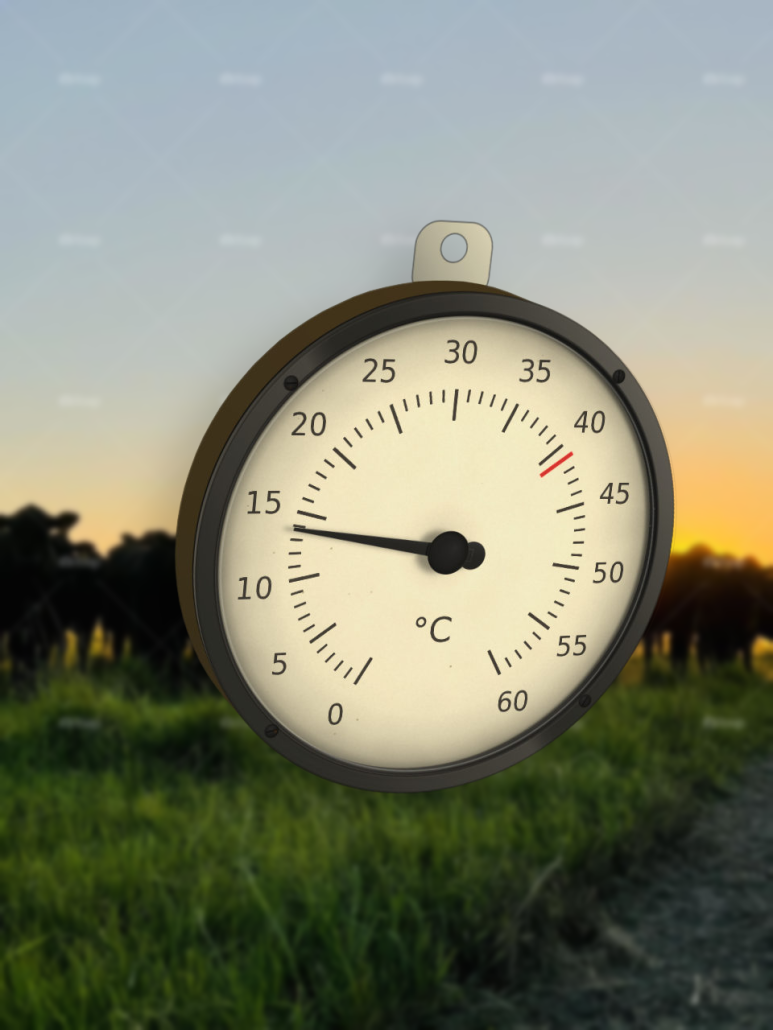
14 °C
